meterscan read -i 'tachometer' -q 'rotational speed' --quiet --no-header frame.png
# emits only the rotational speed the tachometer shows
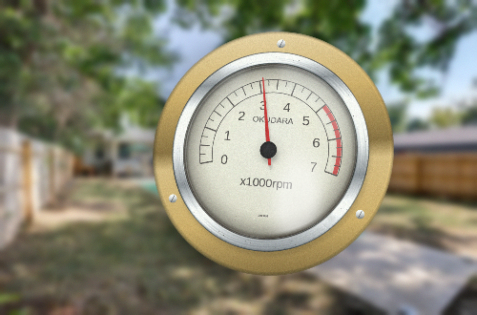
3125 rpm
